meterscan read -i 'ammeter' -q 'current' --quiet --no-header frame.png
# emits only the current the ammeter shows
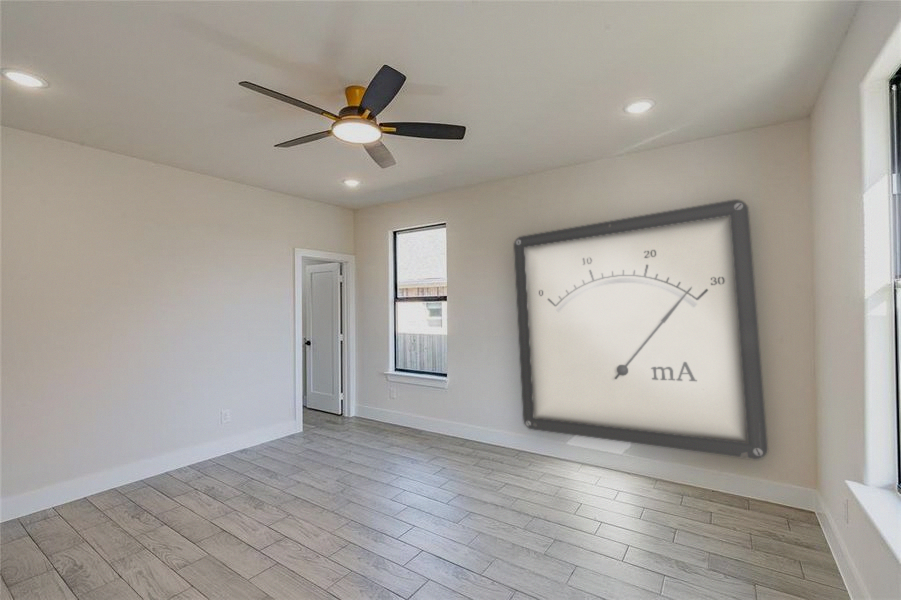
28 mA
